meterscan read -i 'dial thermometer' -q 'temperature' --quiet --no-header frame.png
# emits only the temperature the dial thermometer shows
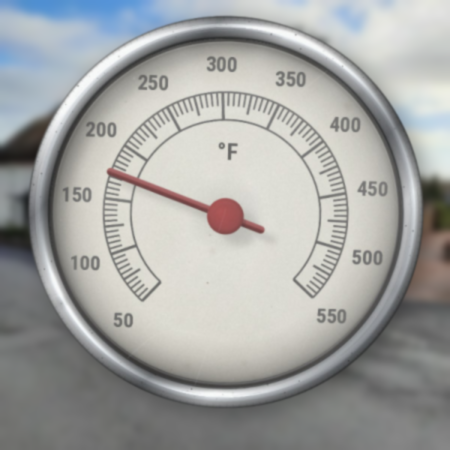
175 °F
